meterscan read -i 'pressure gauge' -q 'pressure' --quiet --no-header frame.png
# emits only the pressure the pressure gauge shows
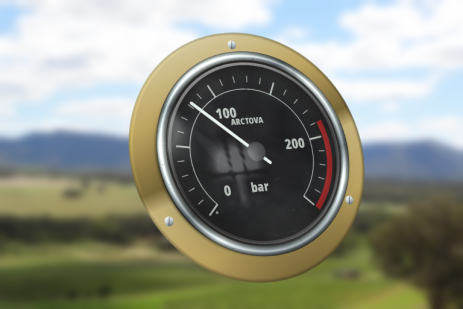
80 bar
